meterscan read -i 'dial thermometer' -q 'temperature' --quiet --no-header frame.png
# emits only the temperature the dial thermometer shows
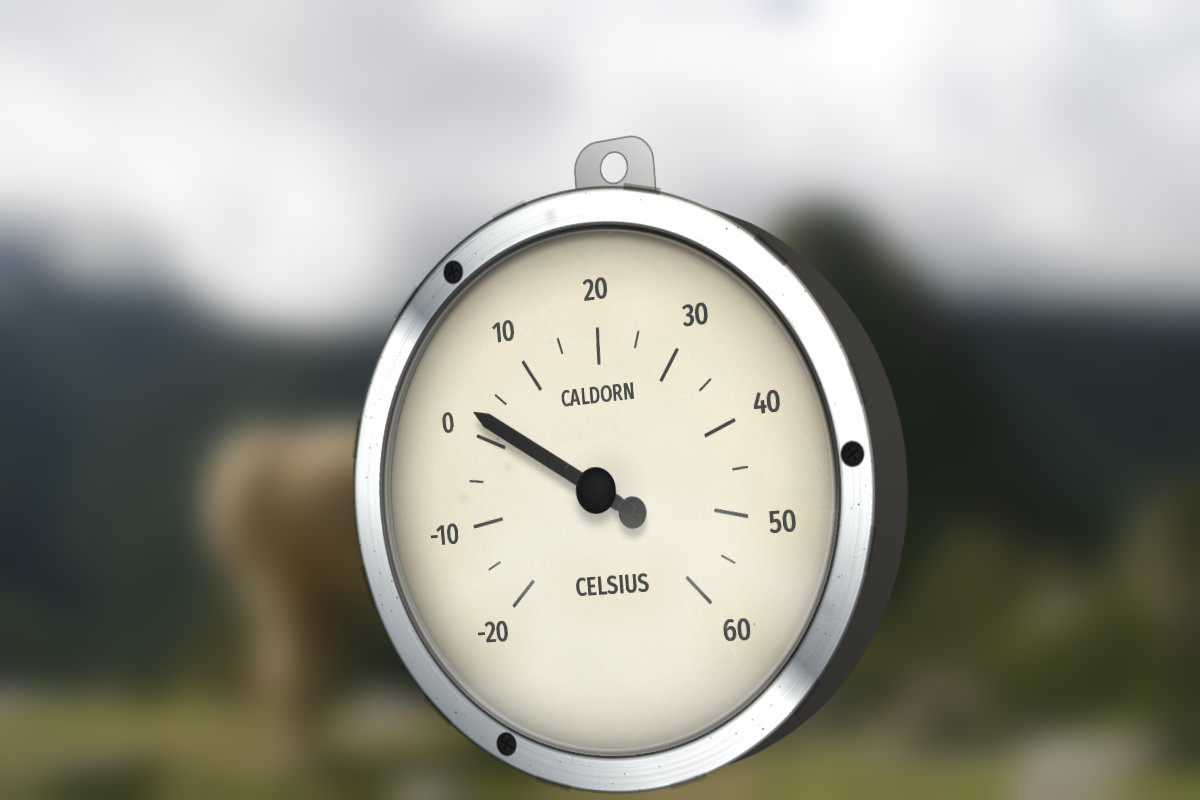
2.5 °C
